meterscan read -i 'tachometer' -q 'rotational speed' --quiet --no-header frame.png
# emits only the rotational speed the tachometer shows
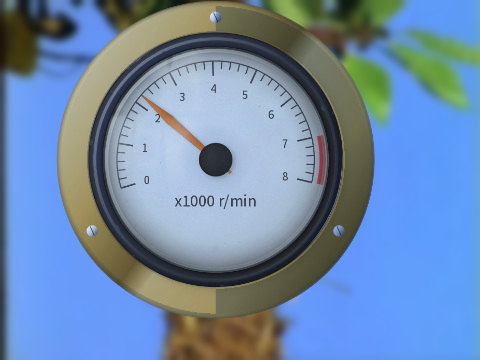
2200 rpm
